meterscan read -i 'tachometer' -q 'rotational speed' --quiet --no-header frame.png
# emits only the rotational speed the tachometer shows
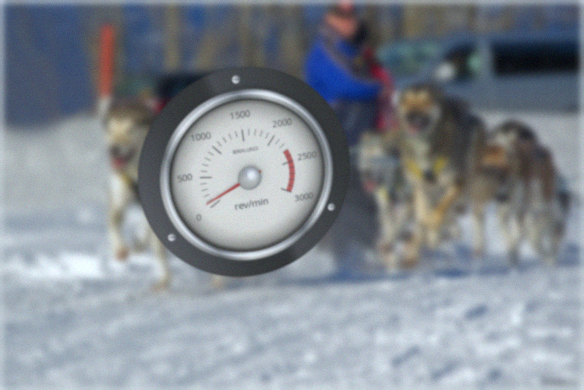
100 rpm
